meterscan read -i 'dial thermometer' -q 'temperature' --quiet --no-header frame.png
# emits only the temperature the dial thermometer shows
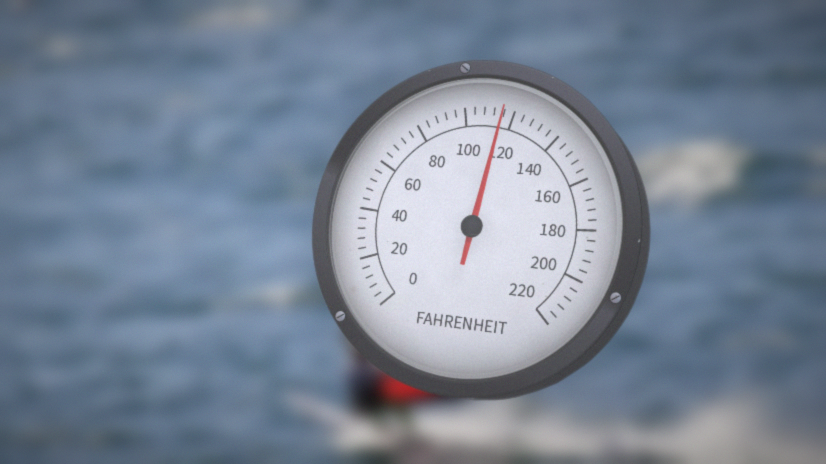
116 °F
